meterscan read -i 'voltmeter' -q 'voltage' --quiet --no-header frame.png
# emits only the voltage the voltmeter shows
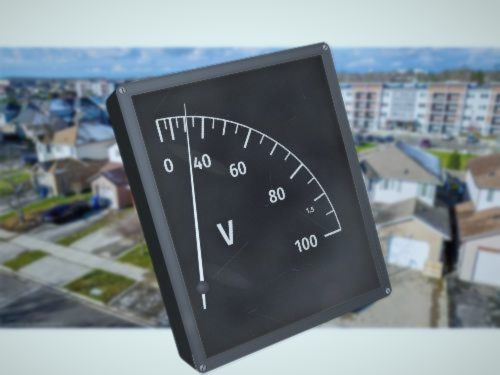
30 V
